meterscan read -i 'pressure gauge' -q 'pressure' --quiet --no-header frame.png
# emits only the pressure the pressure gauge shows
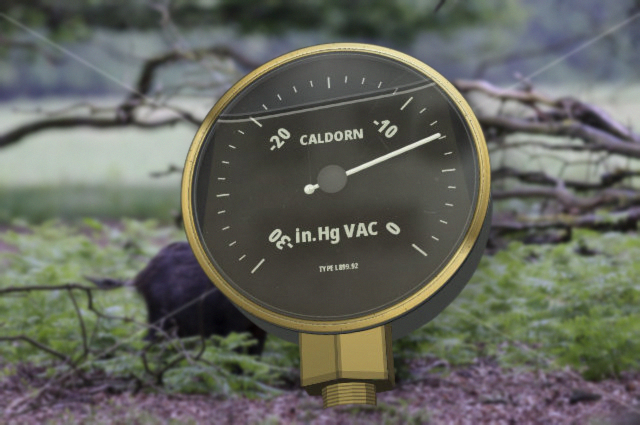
-7 inHg
